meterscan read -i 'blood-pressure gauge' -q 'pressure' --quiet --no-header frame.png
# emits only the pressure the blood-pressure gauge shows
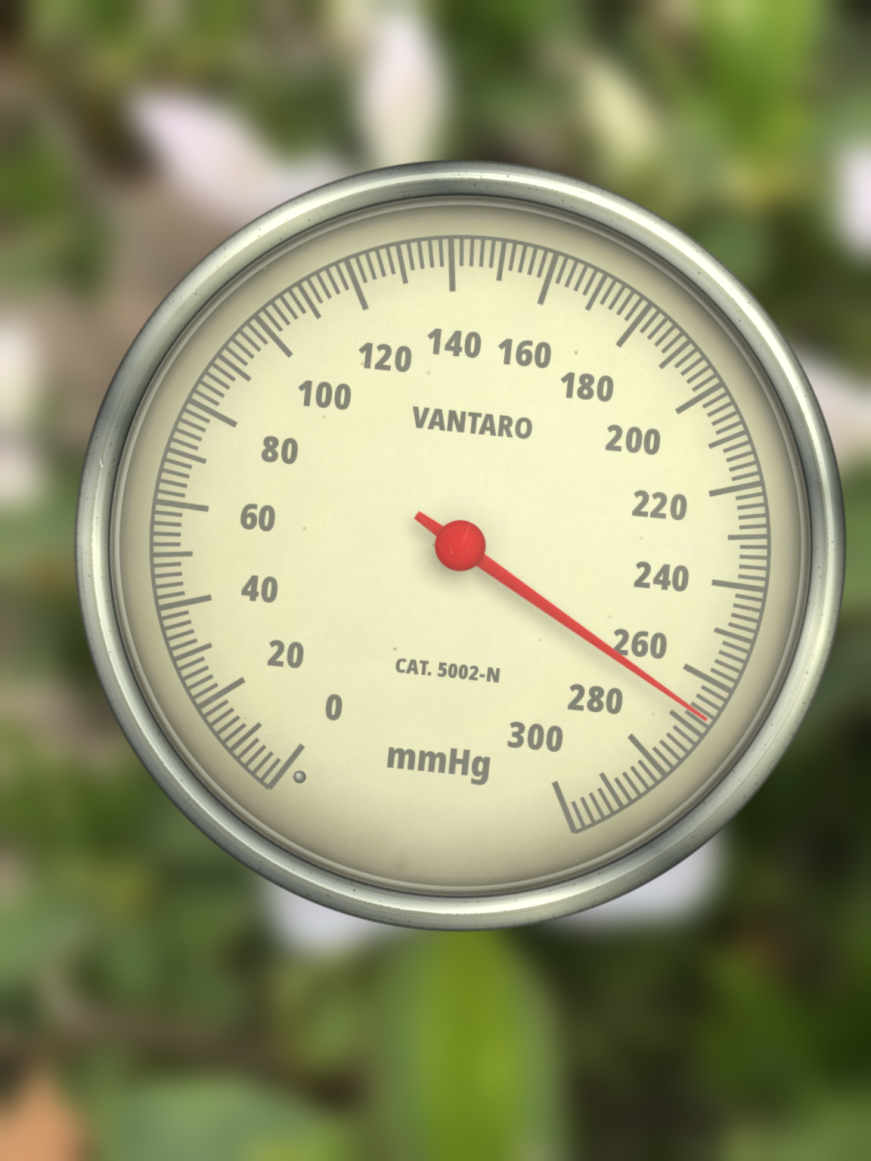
267 mmHg
